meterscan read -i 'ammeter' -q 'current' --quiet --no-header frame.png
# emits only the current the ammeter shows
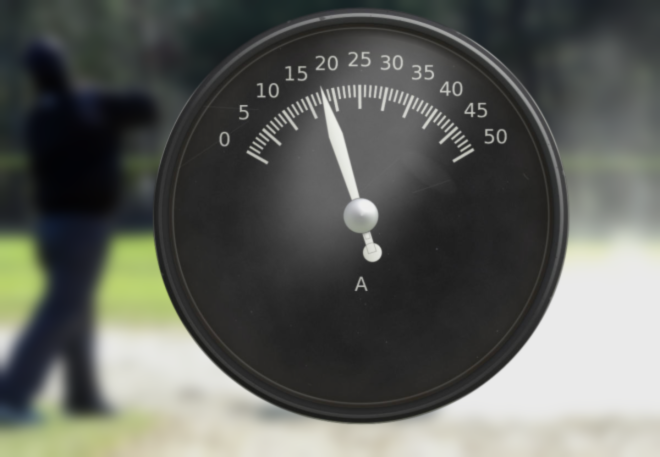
18 A
